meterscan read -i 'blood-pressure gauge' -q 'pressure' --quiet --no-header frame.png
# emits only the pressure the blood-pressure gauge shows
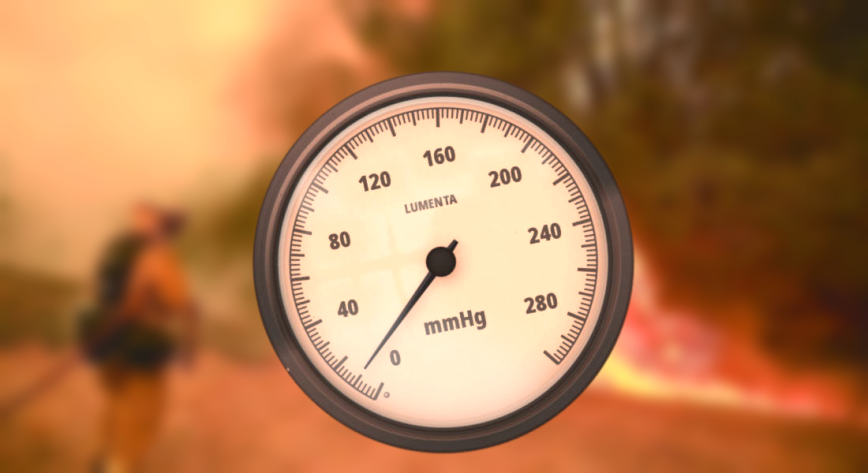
10 mmHg
